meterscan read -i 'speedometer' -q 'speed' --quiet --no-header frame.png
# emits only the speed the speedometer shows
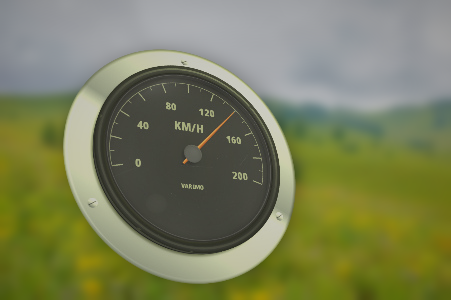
140 km/h
